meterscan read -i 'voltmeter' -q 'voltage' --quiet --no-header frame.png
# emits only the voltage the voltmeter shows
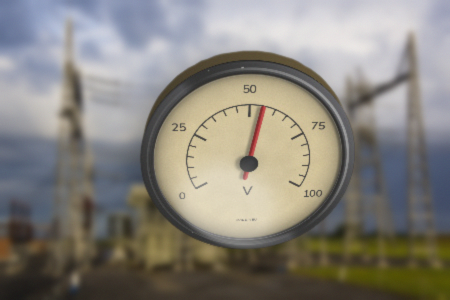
55 V
